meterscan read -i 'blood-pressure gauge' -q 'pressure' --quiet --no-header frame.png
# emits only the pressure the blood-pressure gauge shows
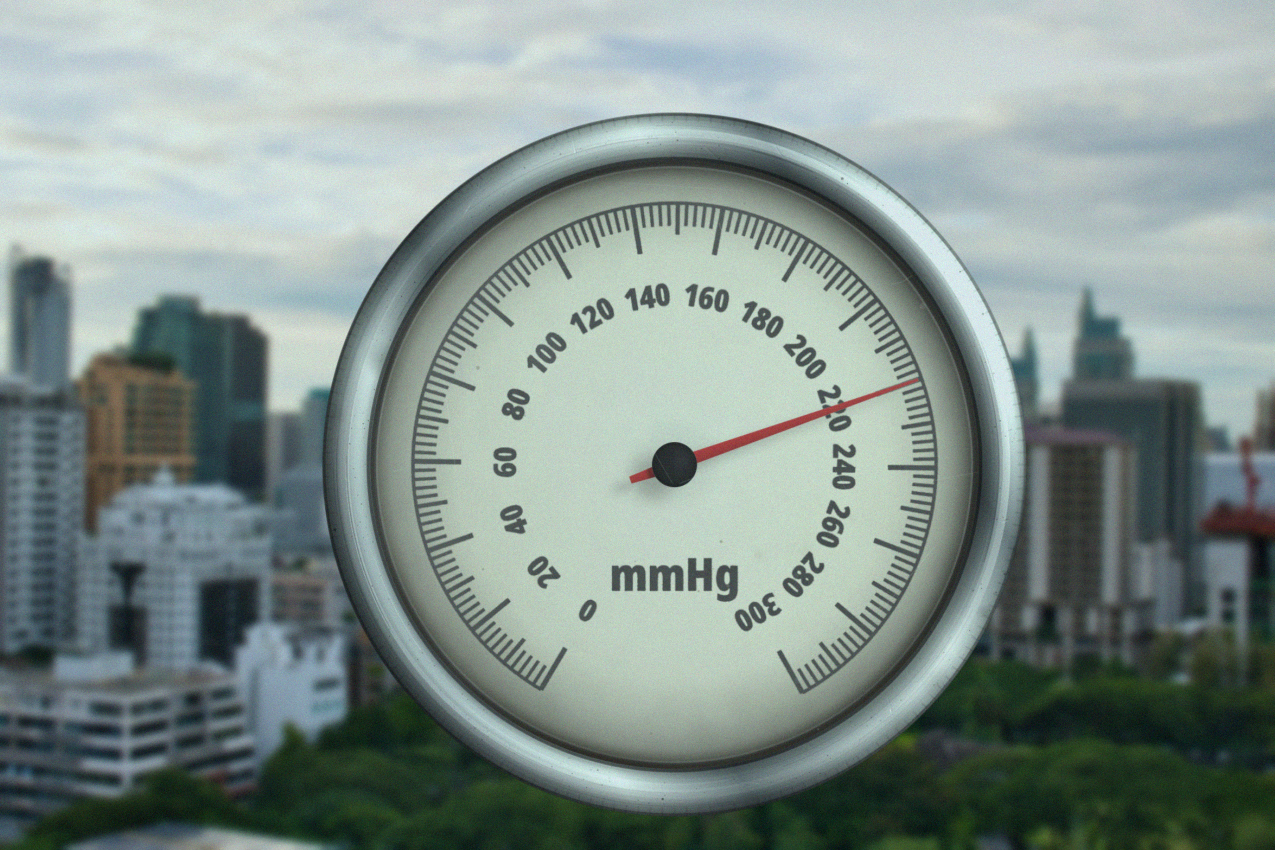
220 mmHg
